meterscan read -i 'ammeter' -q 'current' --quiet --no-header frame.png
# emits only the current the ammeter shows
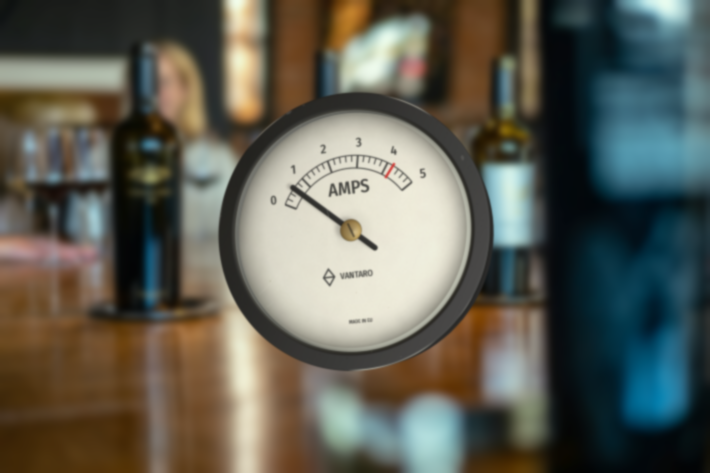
0.6 A
